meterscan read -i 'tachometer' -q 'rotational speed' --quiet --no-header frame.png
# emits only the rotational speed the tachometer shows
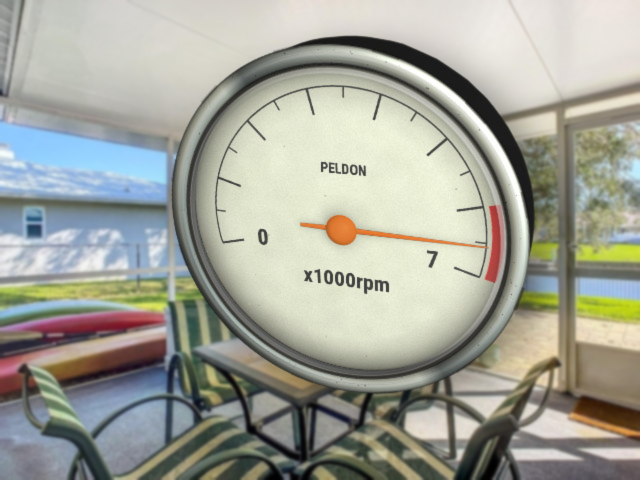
6500 rpm
